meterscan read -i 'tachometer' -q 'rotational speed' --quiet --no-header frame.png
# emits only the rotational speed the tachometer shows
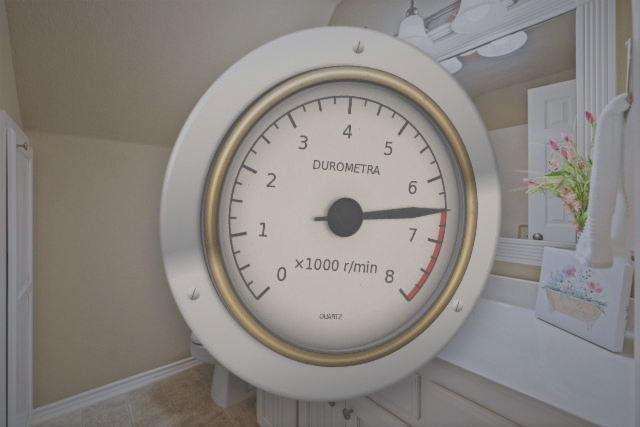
6500 rpm
